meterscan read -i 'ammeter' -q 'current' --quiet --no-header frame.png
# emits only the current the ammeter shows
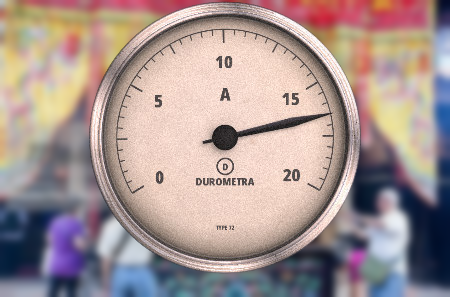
16.5 A
